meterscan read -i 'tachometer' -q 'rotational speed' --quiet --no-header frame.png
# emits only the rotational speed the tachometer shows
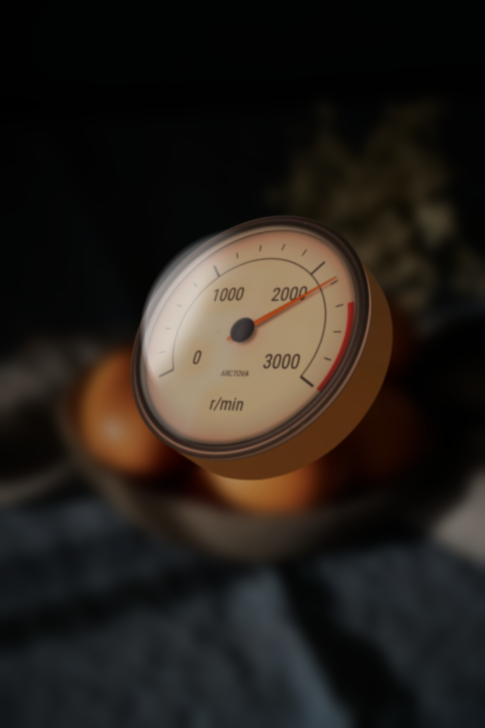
2200 rpm
